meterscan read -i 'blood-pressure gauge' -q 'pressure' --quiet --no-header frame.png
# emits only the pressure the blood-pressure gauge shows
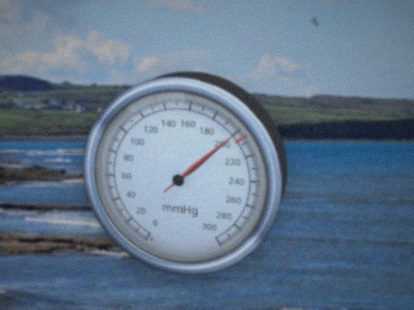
200 mmHg
